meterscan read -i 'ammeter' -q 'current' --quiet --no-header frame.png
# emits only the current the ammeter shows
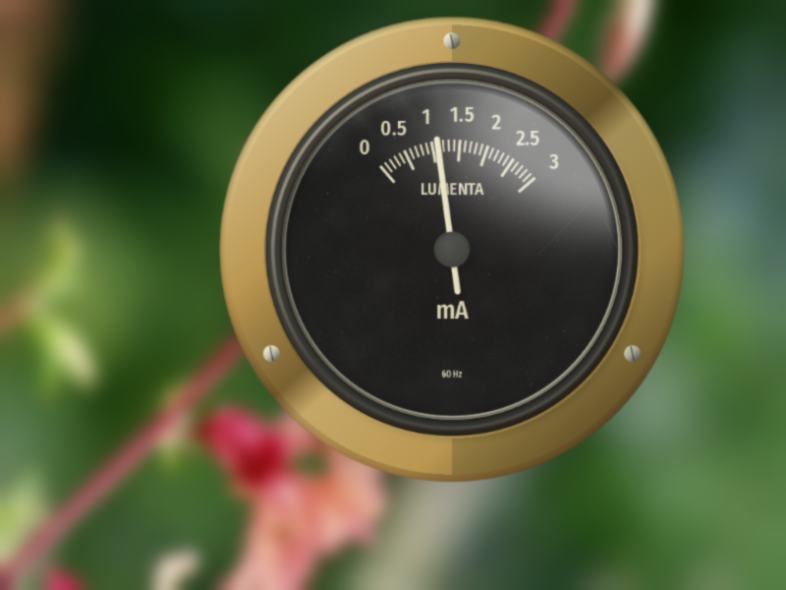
1.1 mA
